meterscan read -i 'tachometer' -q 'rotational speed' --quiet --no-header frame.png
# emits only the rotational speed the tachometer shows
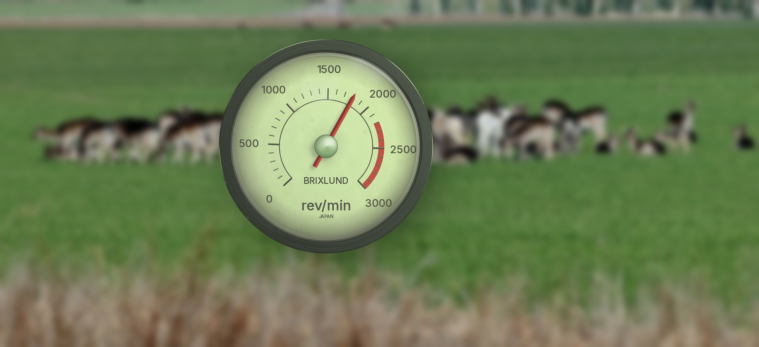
1800 rpm
